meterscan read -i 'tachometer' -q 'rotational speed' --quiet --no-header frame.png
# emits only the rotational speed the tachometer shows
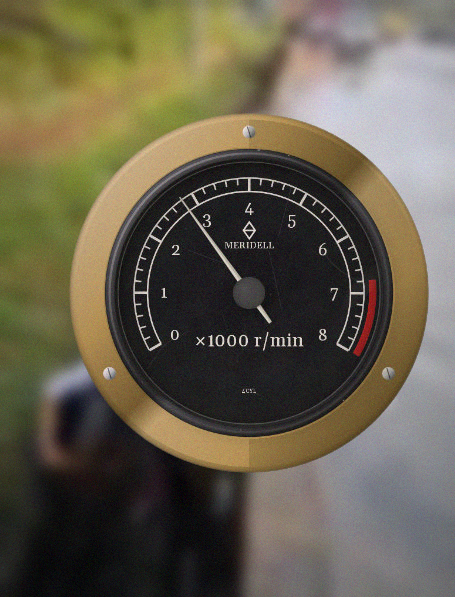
2800 rpm
